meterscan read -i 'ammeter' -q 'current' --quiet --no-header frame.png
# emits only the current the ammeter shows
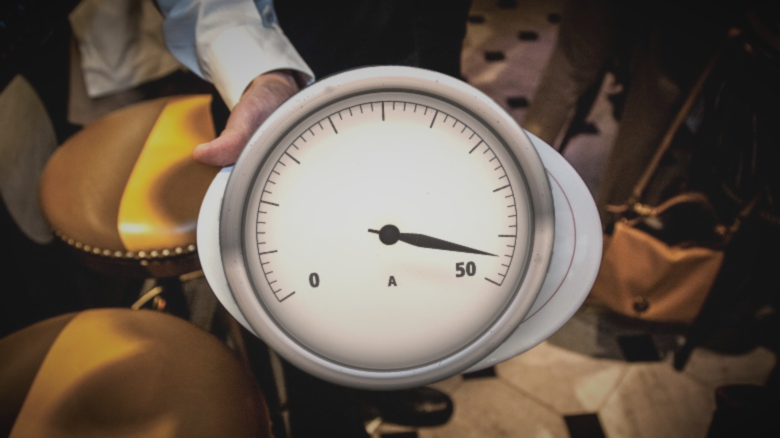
47 A
